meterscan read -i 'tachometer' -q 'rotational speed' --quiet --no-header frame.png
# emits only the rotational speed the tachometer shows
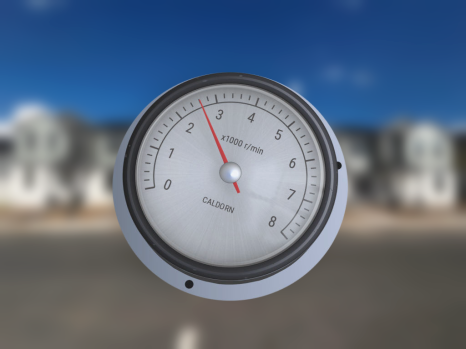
2600 rpm
